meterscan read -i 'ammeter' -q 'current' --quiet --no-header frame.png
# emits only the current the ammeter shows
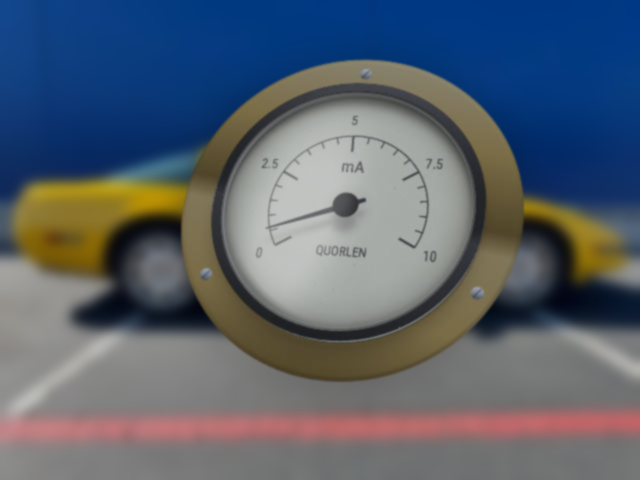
0.5 mA
